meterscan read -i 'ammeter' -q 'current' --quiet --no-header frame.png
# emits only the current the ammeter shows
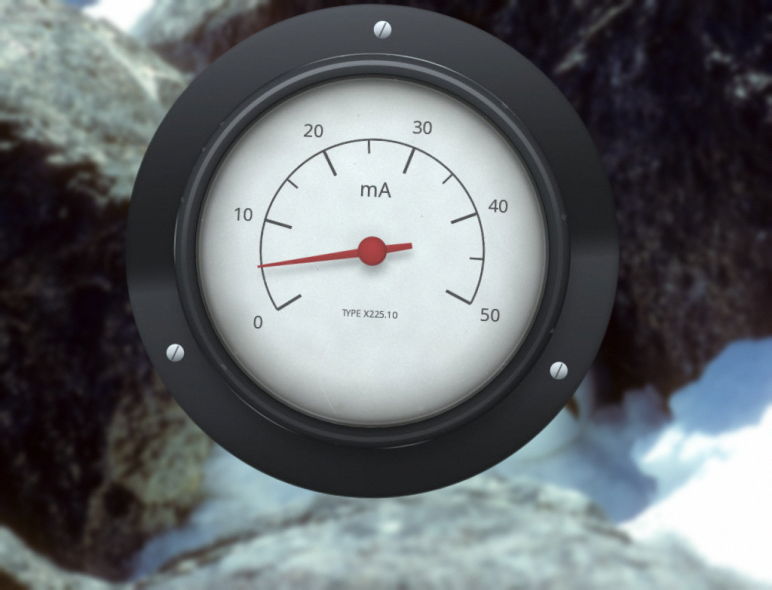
5 mA
